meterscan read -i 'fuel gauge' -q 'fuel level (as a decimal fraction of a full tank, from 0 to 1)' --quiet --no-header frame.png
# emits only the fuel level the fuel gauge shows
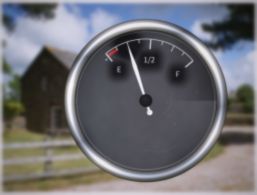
0.25
